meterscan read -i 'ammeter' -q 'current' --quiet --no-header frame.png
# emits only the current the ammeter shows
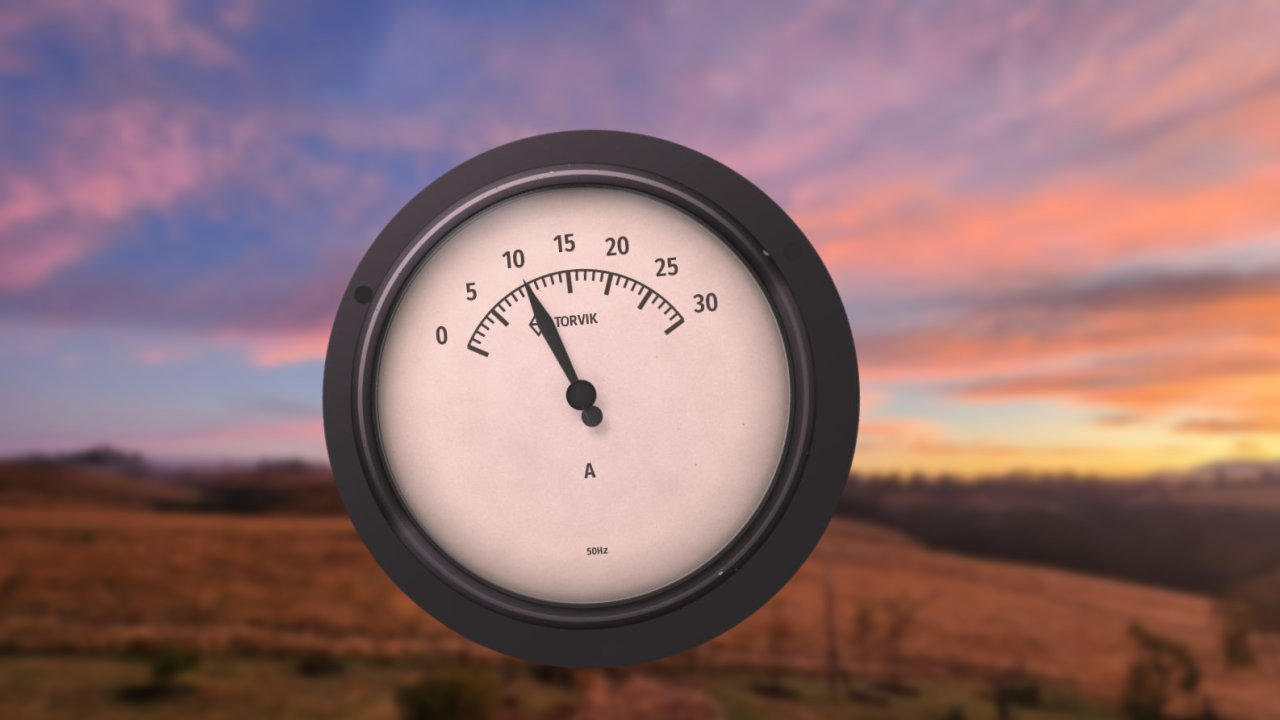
10 A
